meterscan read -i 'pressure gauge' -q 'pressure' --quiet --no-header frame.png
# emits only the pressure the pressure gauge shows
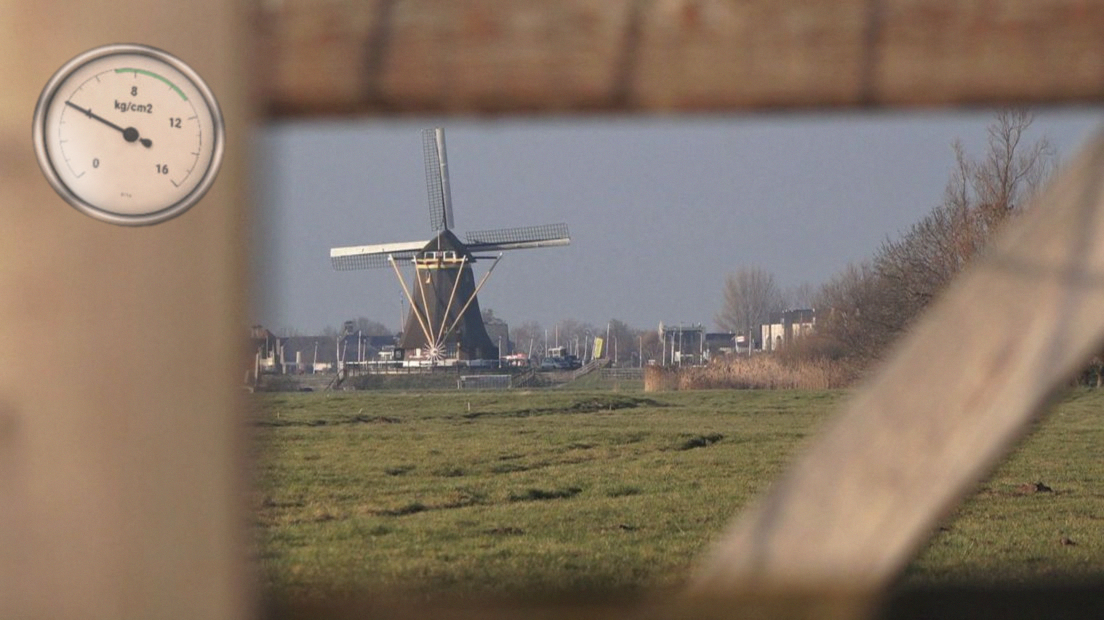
4 kg/cm²
